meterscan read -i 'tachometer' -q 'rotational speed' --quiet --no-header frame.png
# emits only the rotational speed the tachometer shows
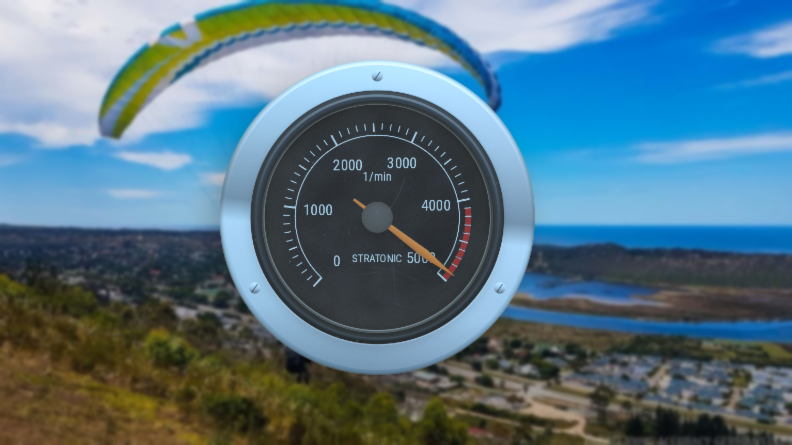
4900 rpm
